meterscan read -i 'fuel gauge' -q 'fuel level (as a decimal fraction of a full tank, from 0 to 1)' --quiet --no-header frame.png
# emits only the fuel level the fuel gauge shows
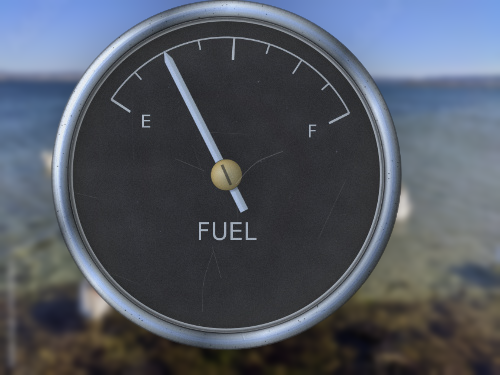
0.25
